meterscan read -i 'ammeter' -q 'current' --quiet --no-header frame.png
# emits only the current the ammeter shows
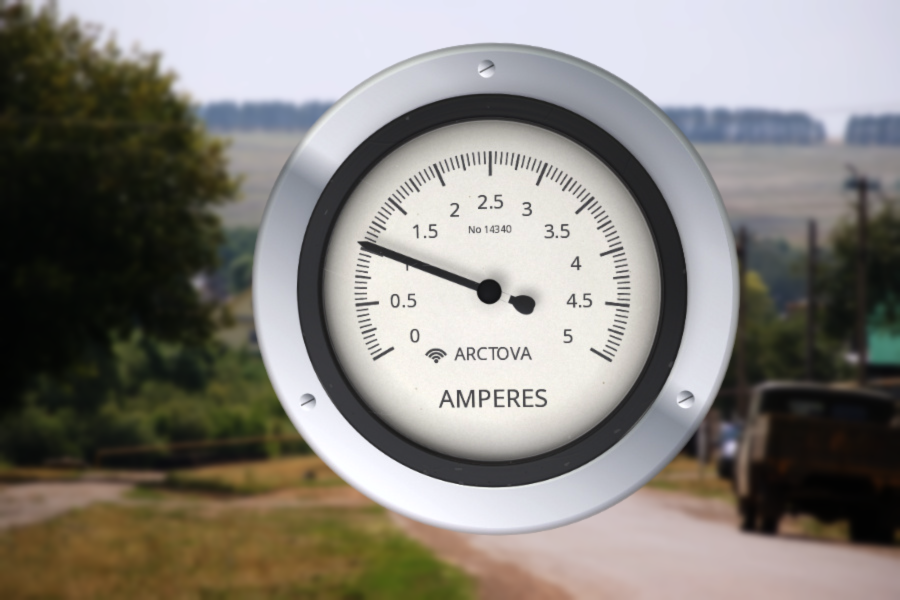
1.05 A
